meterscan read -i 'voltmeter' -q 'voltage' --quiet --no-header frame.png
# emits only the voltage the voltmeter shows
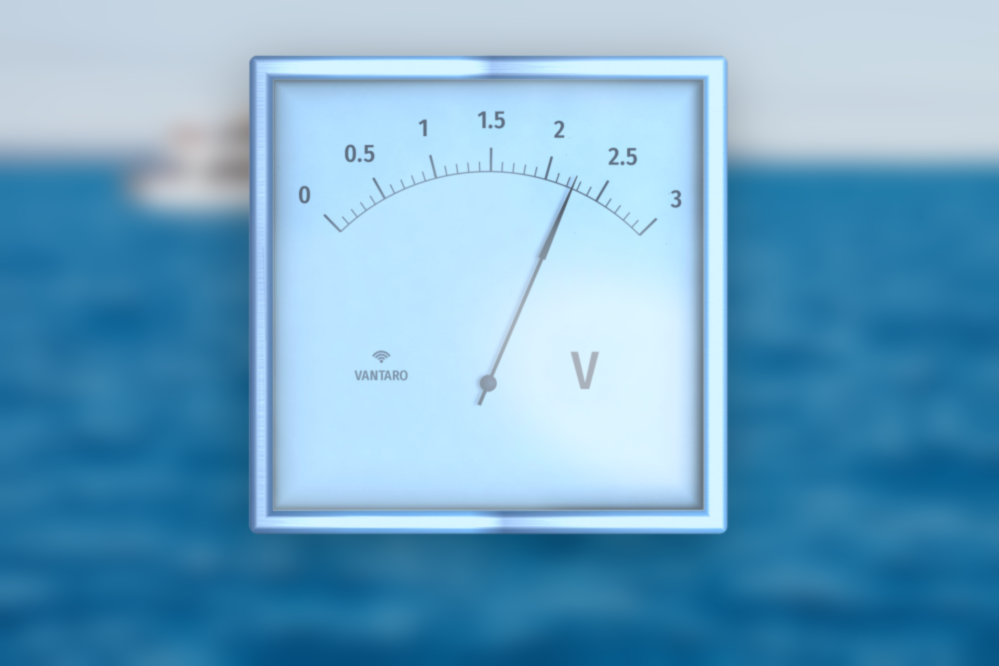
2.25 V
